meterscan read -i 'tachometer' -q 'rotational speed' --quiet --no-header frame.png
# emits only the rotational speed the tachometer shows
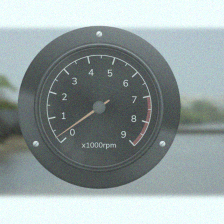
250 rpm
